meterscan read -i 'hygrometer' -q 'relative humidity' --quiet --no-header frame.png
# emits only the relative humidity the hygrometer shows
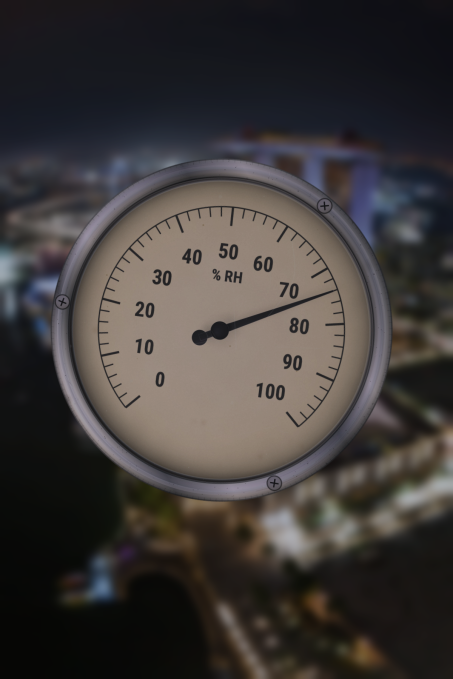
74 %
